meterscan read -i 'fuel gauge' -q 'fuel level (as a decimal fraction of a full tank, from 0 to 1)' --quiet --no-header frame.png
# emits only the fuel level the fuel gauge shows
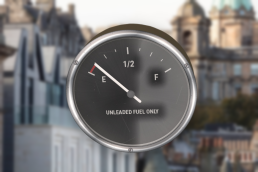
0.125
